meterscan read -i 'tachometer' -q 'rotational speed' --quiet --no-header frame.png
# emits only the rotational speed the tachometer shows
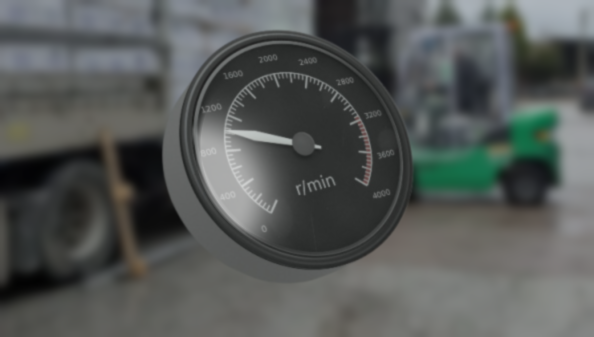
1000 rpm
